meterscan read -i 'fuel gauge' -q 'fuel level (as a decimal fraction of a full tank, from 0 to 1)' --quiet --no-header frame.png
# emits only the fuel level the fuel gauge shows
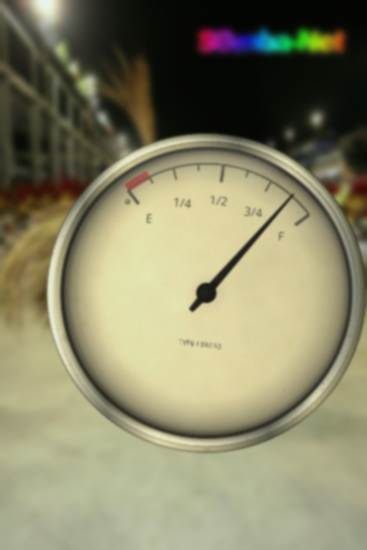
0.875
